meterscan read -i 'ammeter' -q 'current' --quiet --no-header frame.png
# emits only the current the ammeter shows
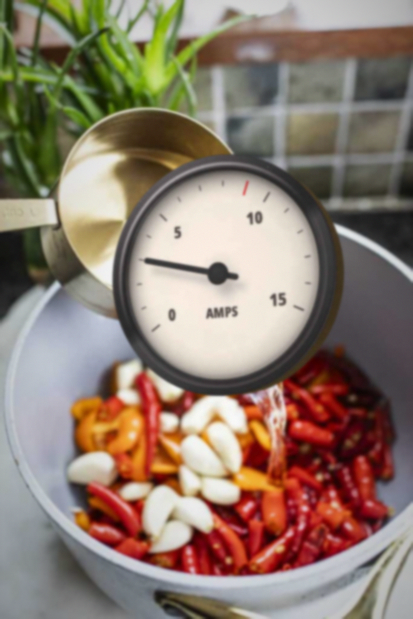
3 A
